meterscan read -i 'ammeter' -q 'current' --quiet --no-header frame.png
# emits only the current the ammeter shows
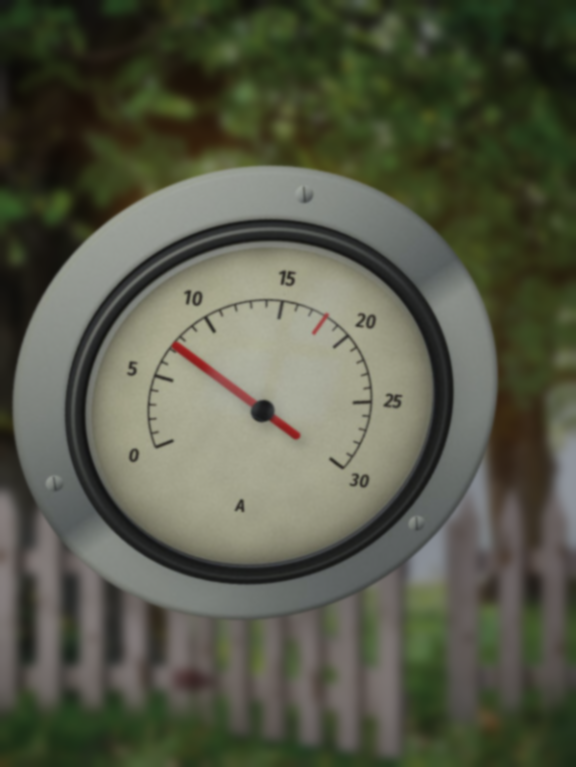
7.5 A
